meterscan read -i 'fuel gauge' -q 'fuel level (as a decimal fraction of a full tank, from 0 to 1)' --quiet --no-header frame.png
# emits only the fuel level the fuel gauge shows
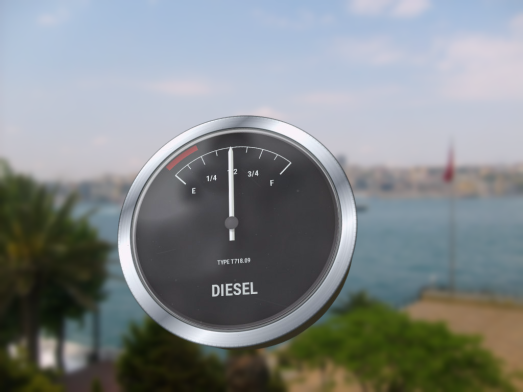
0.5
